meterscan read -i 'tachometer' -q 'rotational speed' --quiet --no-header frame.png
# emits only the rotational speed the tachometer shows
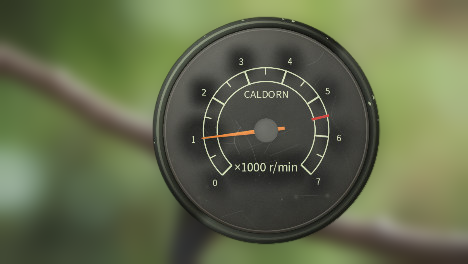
1000 rpm
